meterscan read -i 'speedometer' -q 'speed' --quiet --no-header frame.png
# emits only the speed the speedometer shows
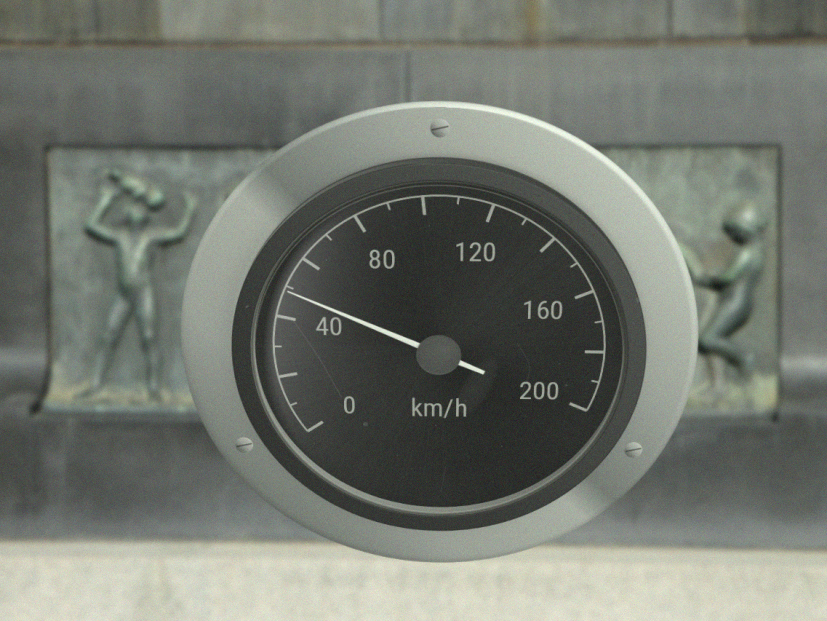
50 km/h
